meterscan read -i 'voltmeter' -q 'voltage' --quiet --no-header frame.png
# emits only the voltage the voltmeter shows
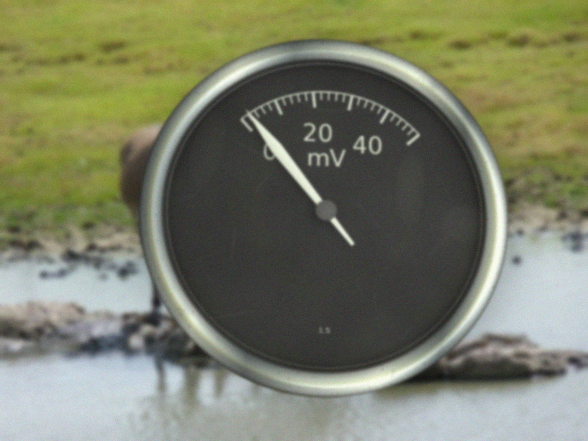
2 mV
